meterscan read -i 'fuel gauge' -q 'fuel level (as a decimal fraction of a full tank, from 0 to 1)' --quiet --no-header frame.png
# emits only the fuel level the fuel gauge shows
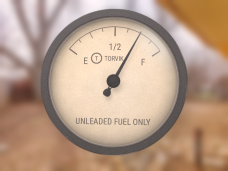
0.75
